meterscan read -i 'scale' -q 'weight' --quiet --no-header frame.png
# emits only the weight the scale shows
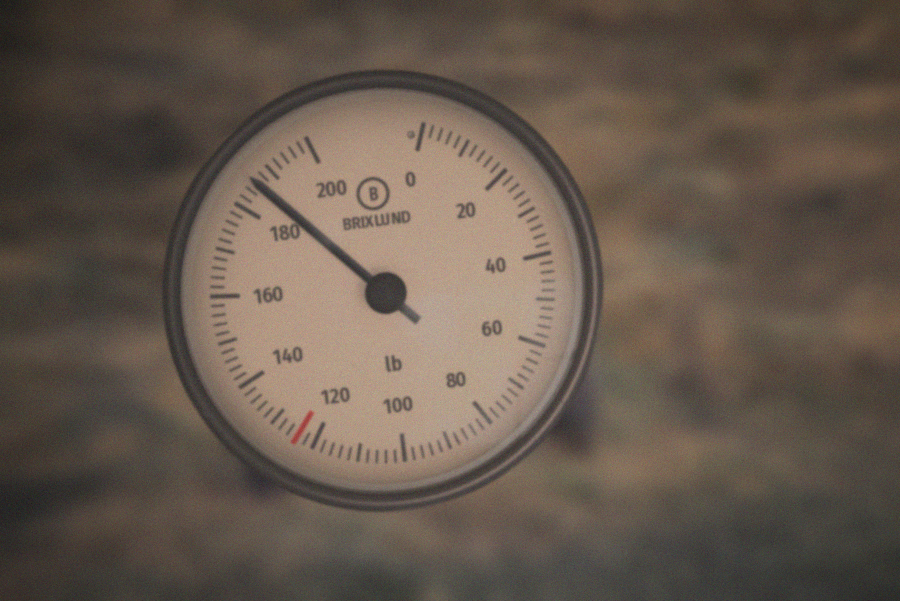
186 lb
